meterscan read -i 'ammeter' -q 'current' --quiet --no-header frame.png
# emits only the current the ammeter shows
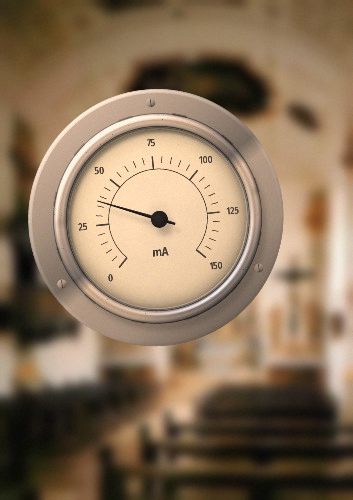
37.5 mA
